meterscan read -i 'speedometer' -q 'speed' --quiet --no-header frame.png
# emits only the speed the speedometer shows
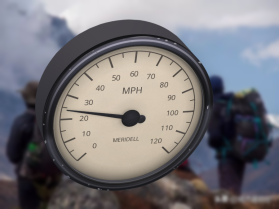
25 mph
